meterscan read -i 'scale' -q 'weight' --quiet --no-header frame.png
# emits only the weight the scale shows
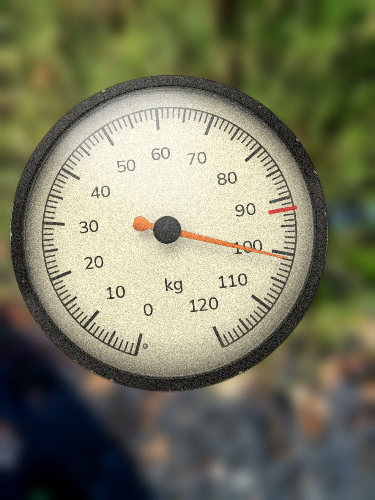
101 kg
